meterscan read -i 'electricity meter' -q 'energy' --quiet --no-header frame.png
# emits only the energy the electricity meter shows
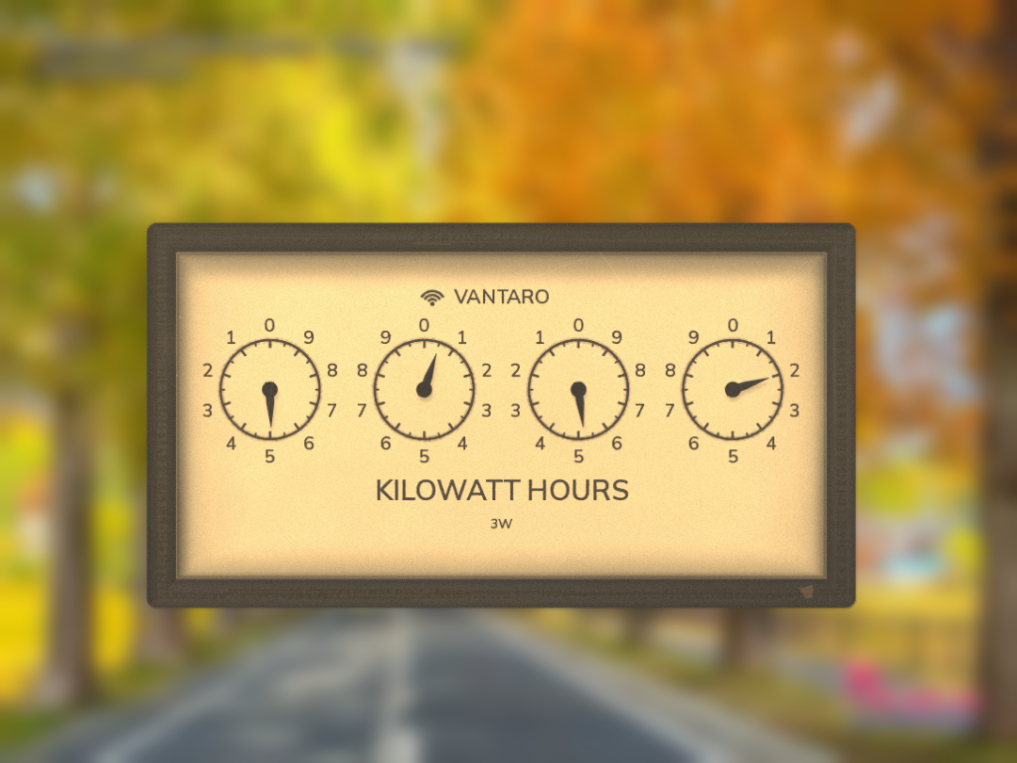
5052 kWh
